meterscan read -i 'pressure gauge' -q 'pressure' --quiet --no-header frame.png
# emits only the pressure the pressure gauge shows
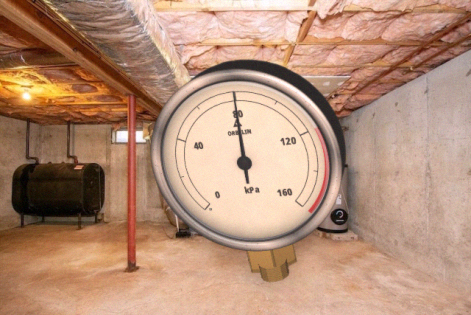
80 kPa
